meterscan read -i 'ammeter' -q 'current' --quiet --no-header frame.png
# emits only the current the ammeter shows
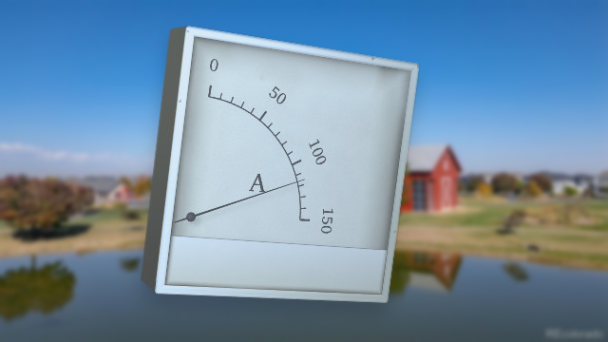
115 A
